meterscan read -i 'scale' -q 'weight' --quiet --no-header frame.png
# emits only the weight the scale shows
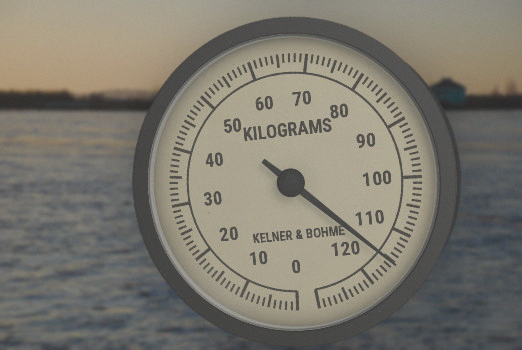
115 kg
